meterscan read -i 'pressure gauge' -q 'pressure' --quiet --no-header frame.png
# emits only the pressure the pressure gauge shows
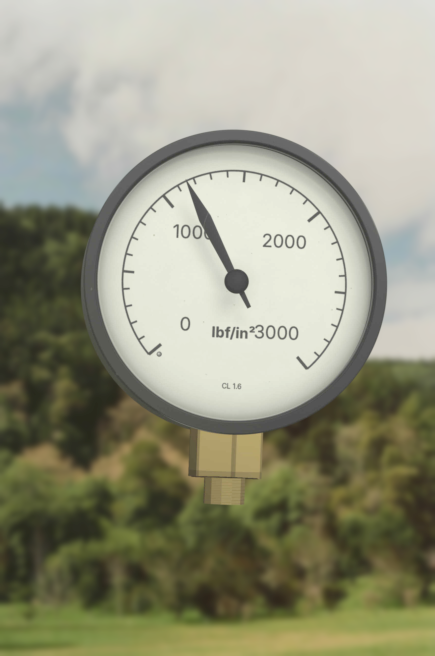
1150 psi
